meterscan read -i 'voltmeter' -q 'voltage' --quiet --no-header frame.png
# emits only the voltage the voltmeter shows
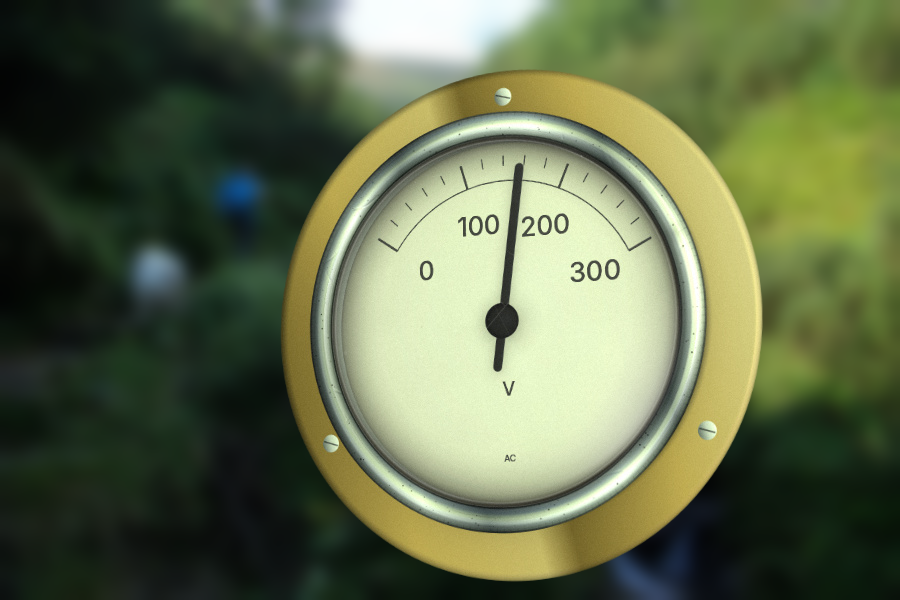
160 V
